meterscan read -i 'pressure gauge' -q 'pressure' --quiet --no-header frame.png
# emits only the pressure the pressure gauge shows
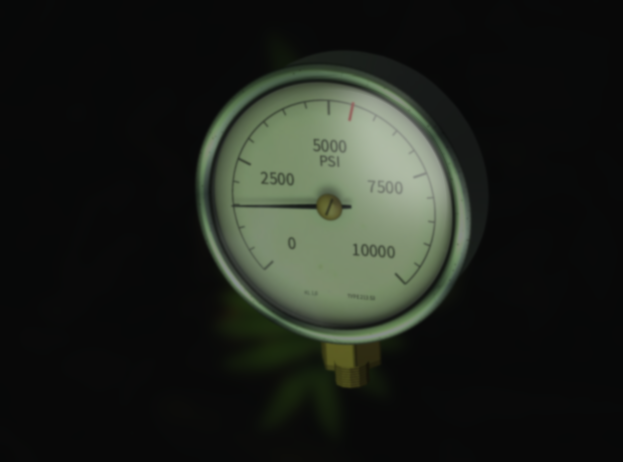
1500 psi
